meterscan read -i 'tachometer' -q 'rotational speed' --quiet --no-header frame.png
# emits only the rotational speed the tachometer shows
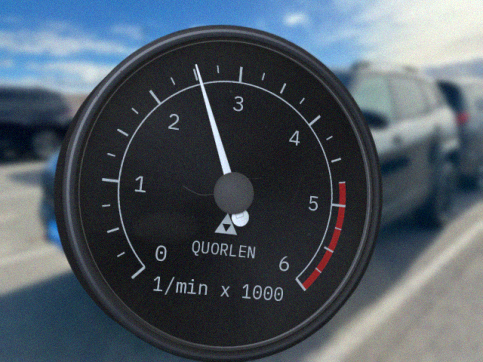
2500 rpm
